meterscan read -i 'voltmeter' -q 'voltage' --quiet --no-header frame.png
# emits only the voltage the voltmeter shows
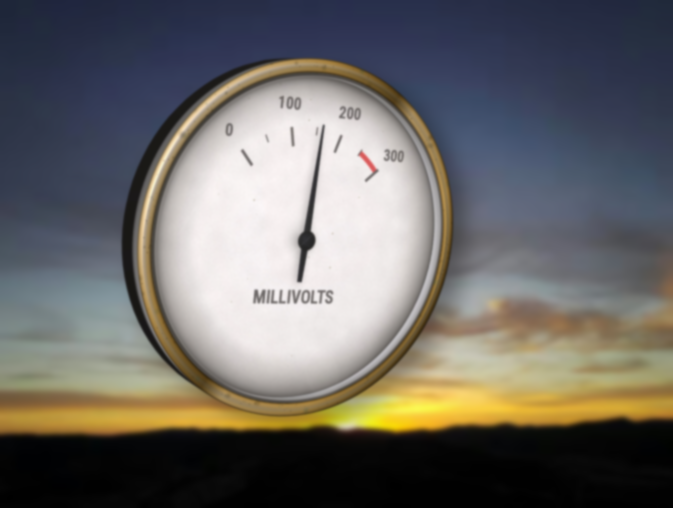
150 mV
